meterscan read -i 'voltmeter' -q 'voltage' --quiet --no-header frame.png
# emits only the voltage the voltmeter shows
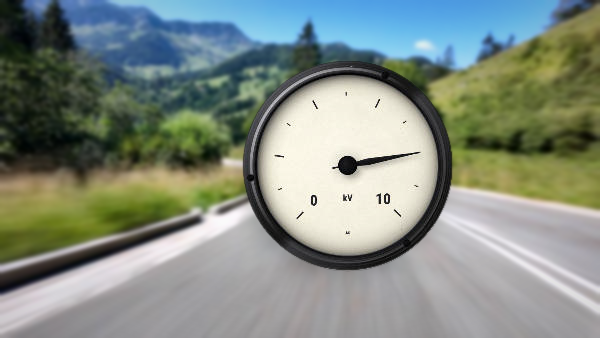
8 kV
